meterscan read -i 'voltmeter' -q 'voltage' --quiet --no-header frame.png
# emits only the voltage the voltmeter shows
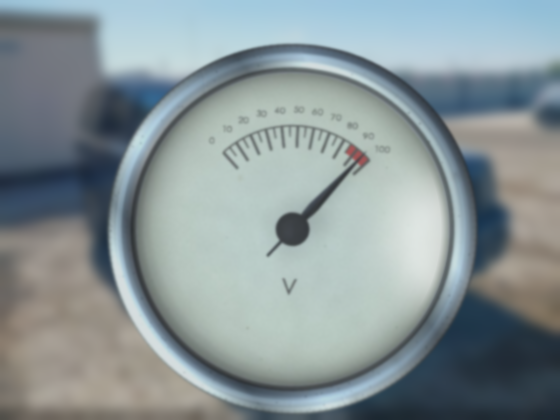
95 V
